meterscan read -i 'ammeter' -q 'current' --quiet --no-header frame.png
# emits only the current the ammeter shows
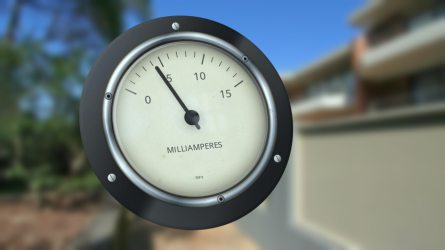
4 mA
